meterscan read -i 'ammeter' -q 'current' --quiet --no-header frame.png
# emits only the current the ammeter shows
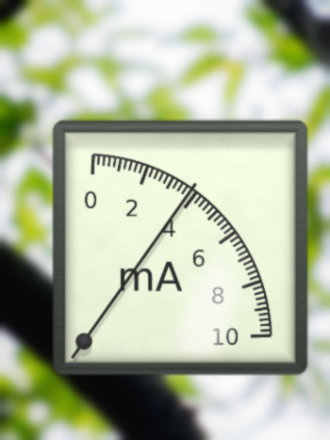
3.8 mA
